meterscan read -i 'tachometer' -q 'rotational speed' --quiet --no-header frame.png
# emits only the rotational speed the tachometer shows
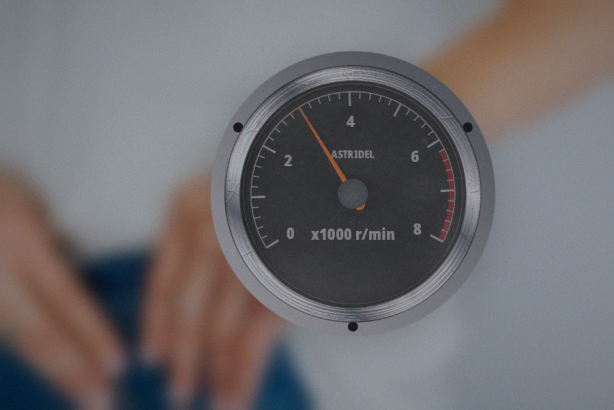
3000 rpm
